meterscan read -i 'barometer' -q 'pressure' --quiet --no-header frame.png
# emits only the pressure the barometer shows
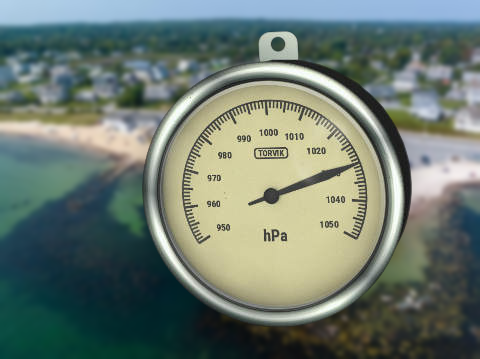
1030 hPa
